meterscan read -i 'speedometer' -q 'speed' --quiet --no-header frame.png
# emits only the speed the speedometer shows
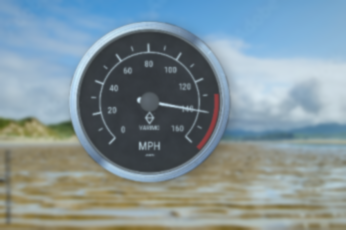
140 mph
